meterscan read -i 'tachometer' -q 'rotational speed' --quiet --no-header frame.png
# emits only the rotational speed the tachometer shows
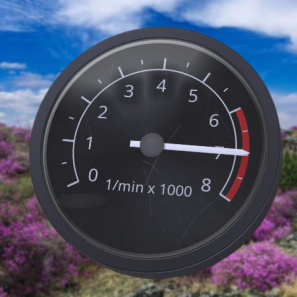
7000 rpm
